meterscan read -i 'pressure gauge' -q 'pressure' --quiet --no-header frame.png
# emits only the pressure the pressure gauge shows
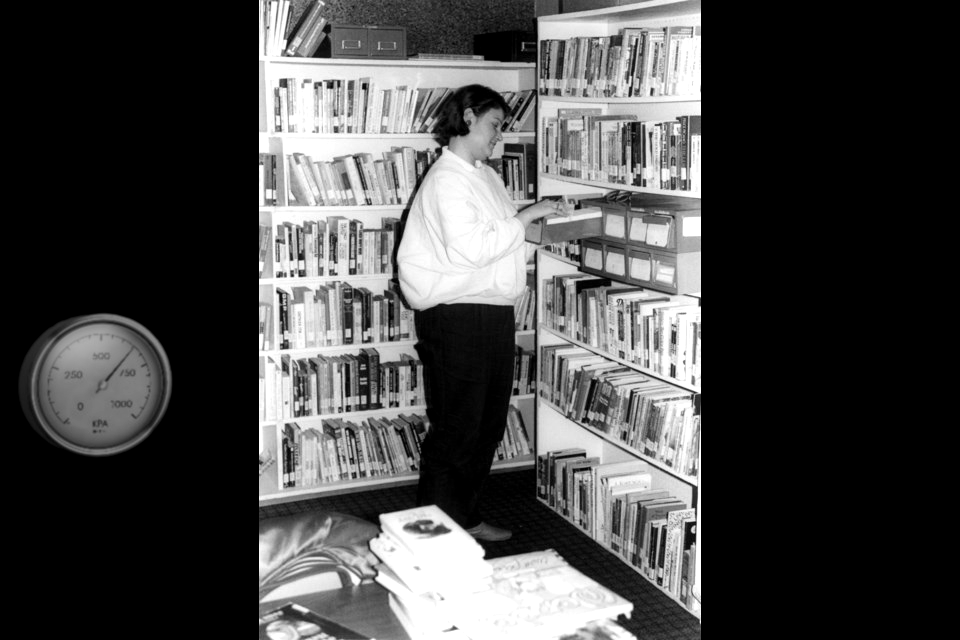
650 kPa
